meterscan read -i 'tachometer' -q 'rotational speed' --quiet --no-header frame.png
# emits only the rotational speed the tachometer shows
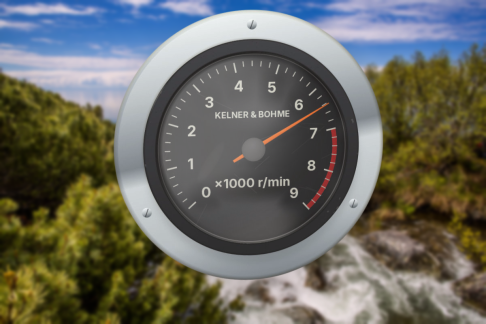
6400 rpm
